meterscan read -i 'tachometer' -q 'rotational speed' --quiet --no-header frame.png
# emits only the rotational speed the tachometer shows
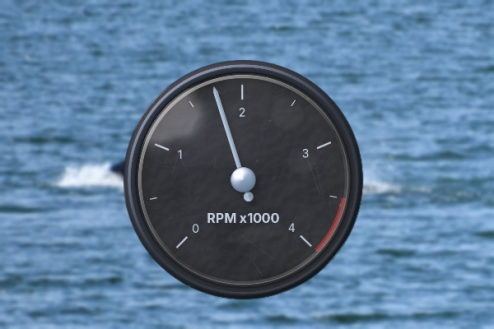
1750 rpm
